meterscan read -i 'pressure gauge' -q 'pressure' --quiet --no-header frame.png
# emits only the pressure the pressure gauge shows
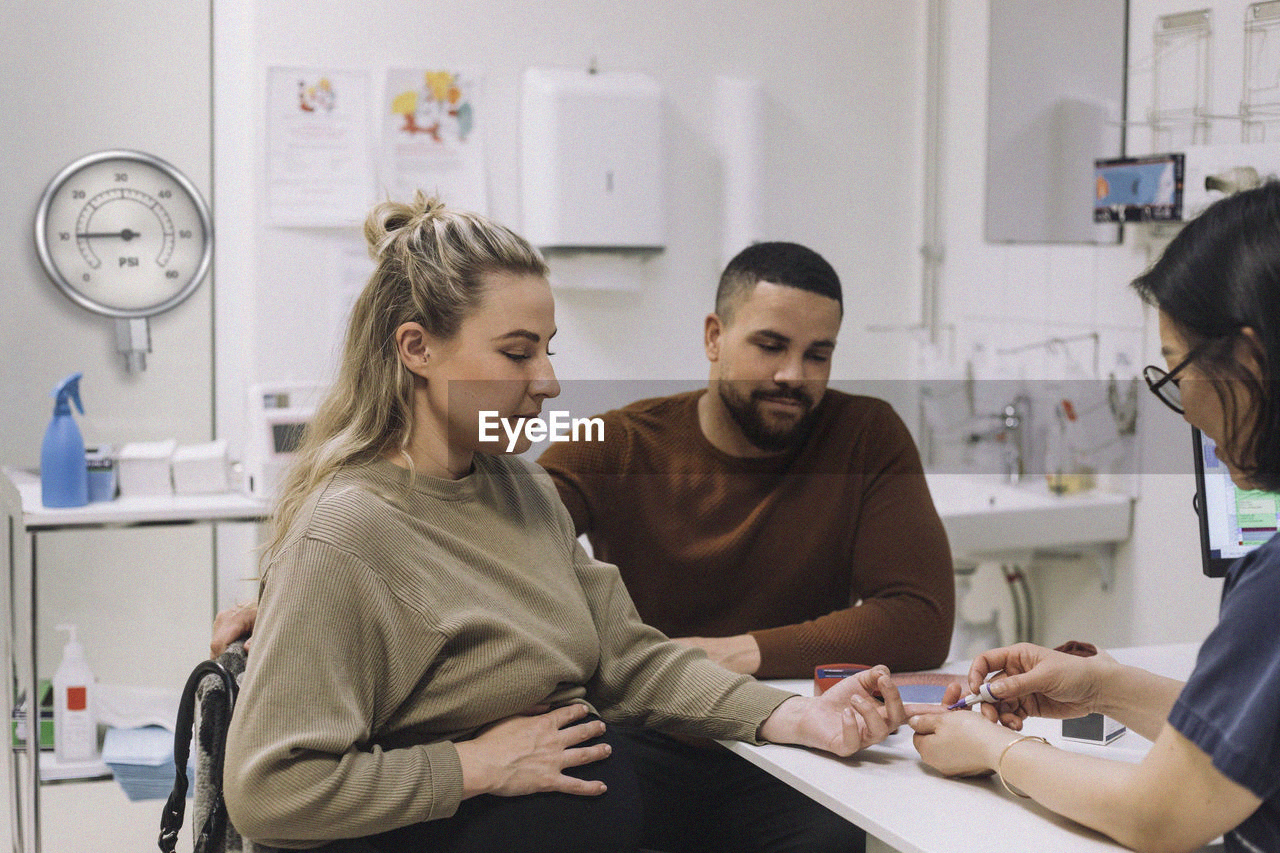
10 psi
